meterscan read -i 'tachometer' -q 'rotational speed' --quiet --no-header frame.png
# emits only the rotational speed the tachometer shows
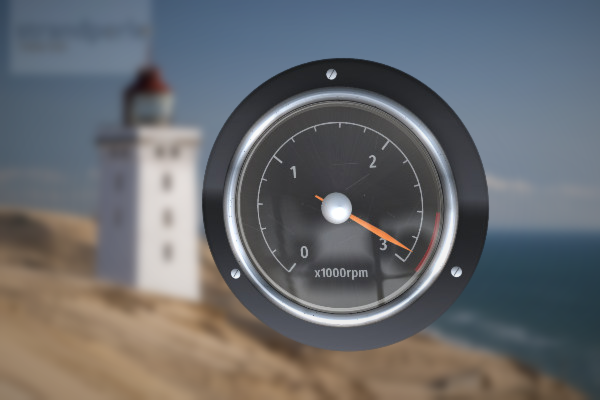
2900 rpm
